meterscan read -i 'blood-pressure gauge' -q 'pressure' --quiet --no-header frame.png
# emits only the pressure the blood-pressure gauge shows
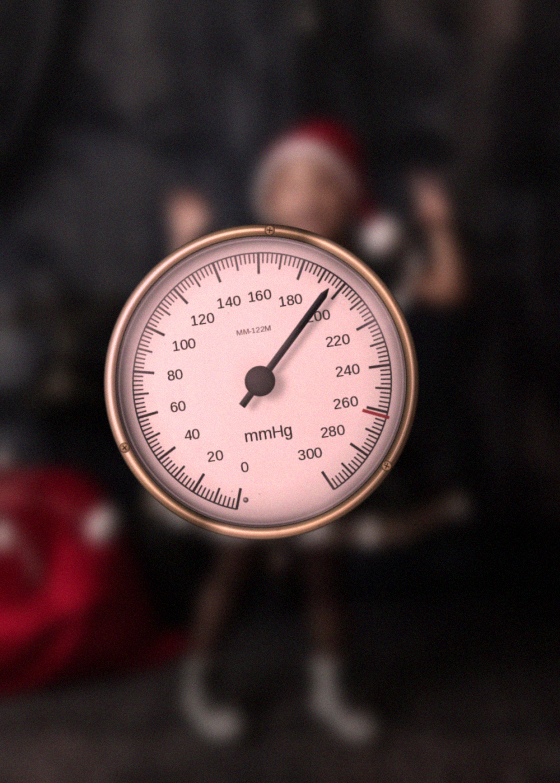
196 mmHg
